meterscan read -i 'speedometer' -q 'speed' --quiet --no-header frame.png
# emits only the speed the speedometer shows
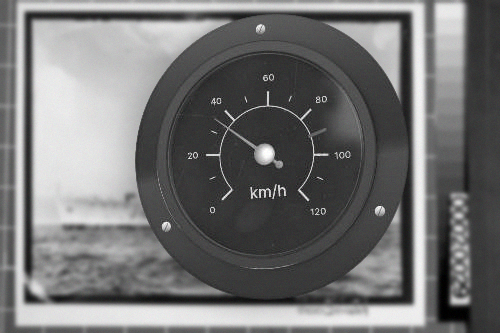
35 km/h
